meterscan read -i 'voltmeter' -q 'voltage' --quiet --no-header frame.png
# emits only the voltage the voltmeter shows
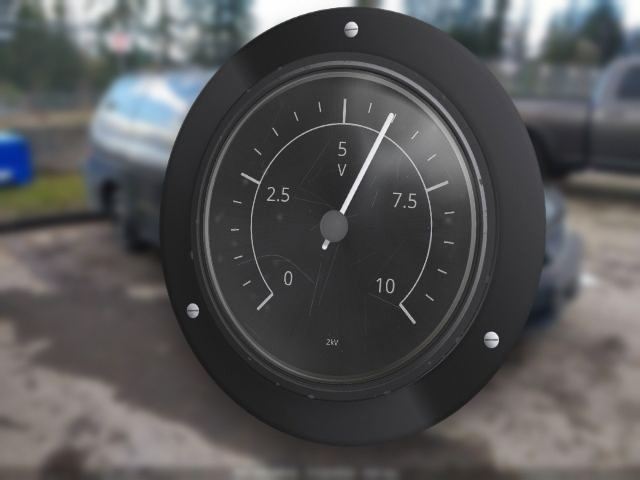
6 V
